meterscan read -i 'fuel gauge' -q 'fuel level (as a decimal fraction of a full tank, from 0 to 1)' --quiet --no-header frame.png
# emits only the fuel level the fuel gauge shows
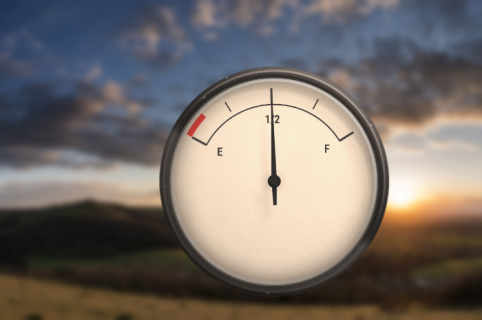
0.5
